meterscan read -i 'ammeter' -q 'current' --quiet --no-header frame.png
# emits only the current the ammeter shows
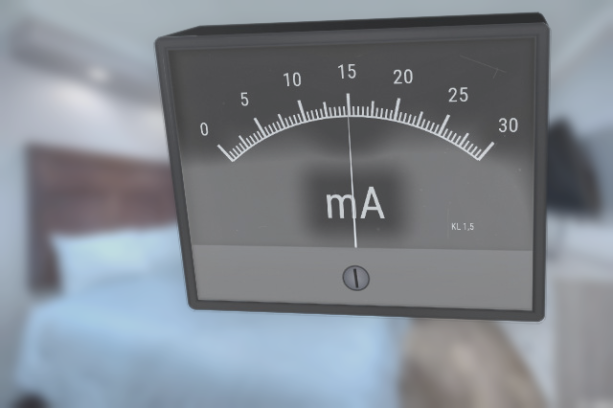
15 mA
